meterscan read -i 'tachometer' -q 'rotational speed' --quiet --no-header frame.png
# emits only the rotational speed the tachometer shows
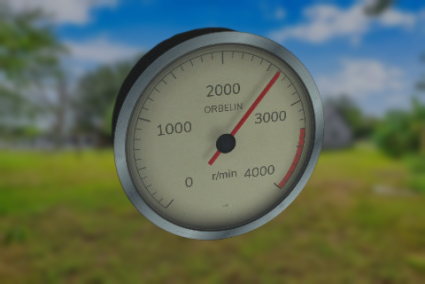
2600 rpm
